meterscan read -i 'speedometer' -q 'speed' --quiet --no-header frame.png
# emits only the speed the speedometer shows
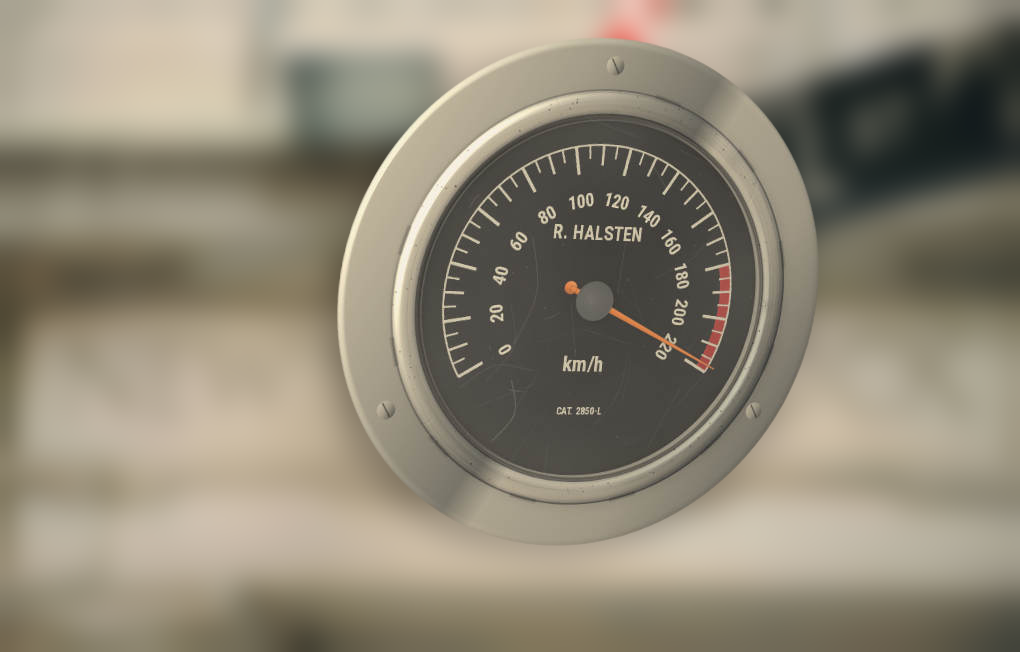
217.5 km/h
